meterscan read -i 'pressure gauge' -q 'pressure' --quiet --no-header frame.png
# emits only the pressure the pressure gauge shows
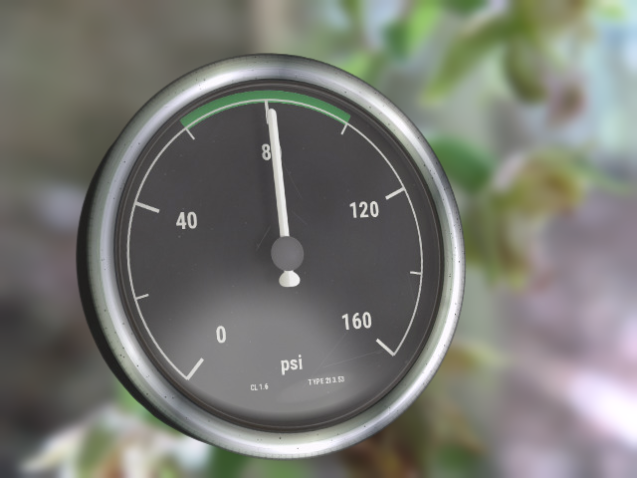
80 psi
